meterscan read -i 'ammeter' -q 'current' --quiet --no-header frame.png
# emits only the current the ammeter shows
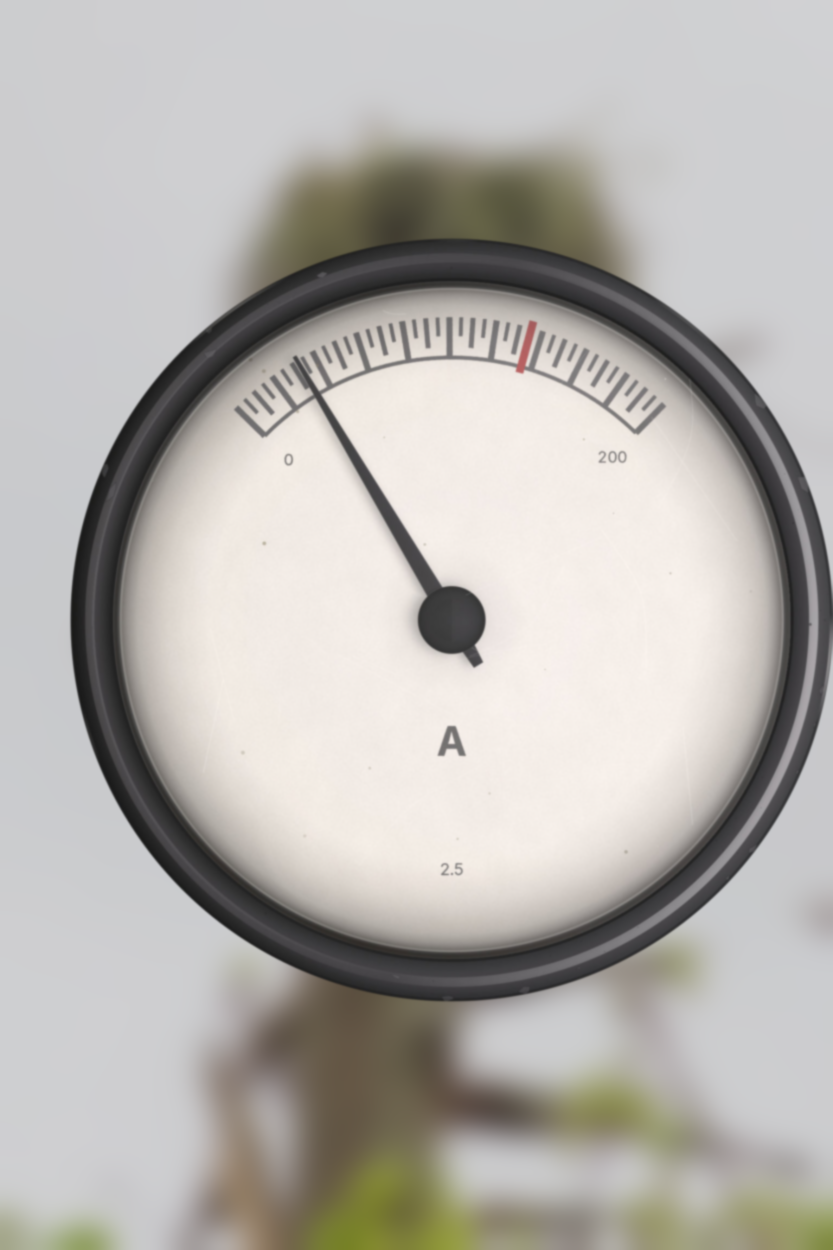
32.5 A
